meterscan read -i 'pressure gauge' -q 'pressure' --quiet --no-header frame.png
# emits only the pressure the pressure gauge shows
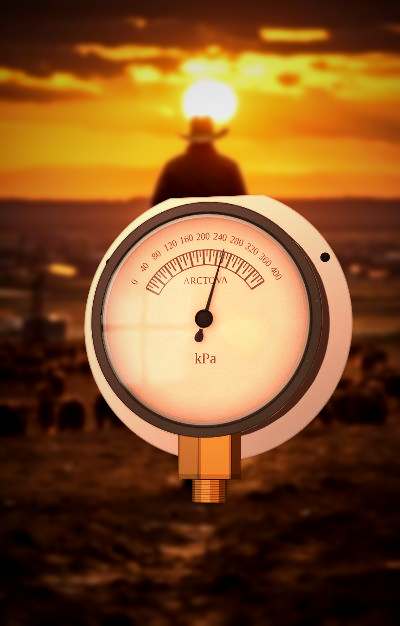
260 kPa
